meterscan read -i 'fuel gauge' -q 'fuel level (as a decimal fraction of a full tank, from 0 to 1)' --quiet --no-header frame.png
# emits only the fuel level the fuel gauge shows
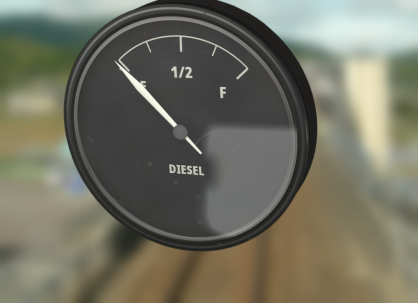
0
